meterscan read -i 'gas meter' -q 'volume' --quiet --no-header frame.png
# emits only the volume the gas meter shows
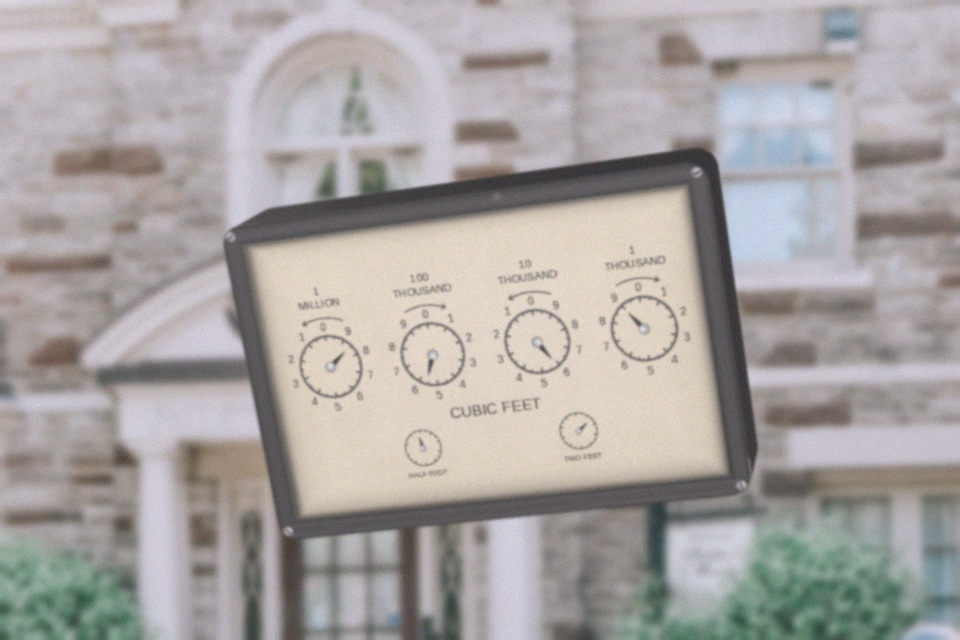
855900 ft³
